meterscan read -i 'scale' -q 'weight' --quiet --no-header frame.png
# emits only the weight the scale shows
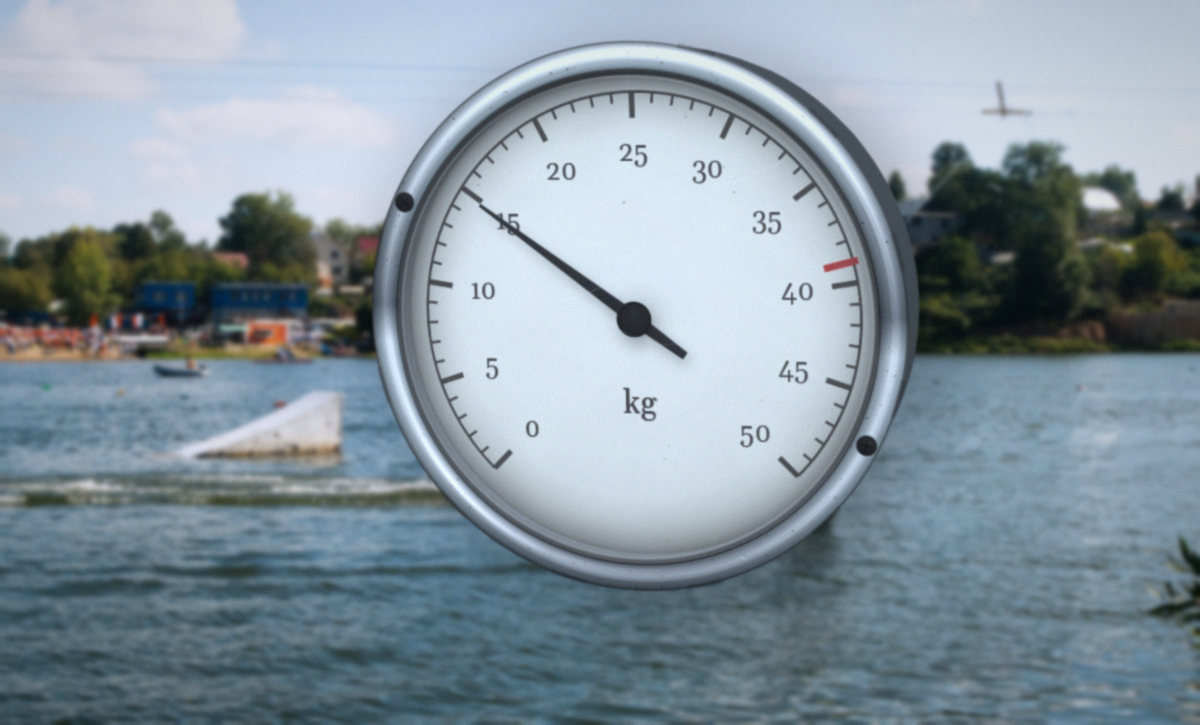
15 kg
